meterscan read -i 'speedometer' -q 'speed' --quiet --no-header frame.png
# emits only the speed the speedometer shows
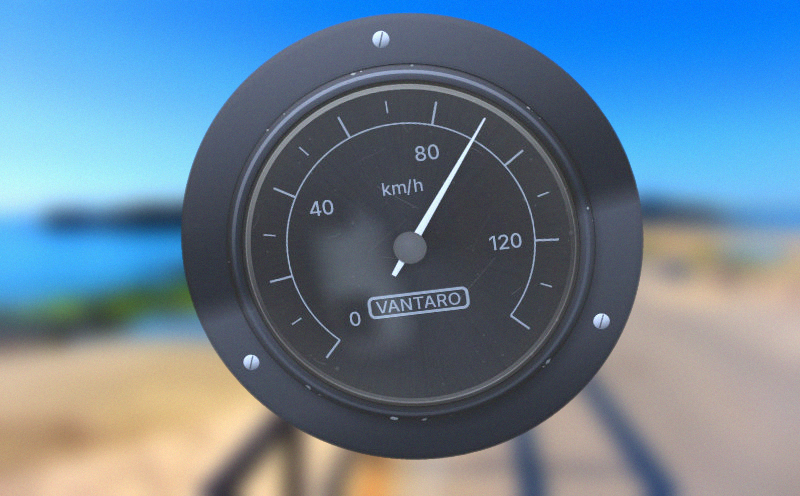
90 km/h
